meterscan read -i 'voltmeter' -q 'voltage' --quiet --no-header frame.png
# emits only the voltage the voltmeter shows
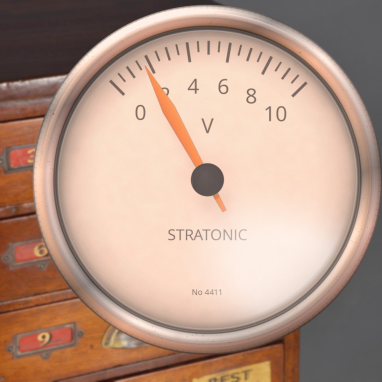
1.75 V
